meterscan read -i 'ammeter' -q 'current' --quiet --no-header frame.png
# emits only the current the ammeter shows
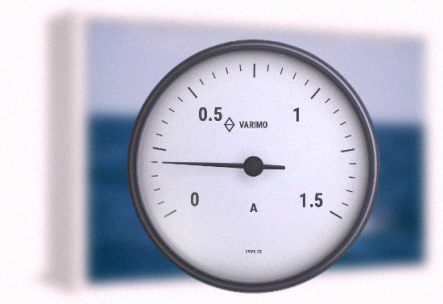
0.2 A
